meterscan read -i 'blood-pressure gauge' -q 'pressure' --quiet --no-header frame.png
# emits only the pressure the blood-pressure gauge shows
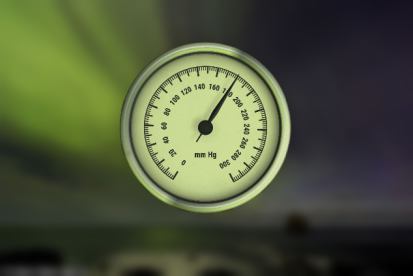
180 mmHg
